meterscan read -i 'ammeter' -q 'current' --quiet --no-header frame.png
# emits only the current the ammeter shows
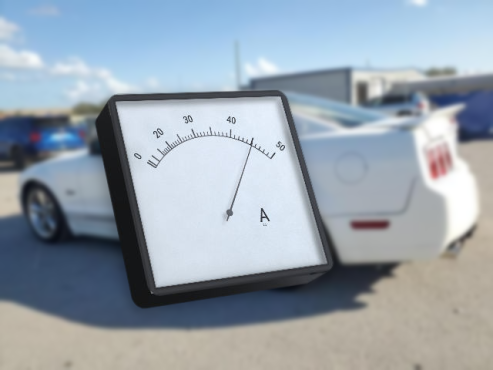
45 A
